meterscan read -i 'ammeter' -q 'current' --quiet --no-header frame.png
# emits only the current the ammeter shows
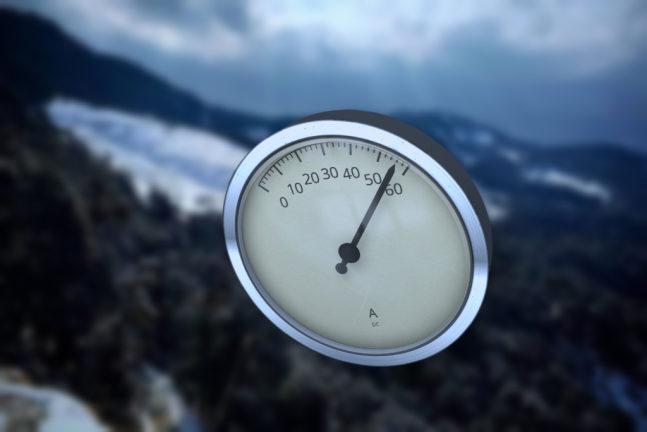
56 A
